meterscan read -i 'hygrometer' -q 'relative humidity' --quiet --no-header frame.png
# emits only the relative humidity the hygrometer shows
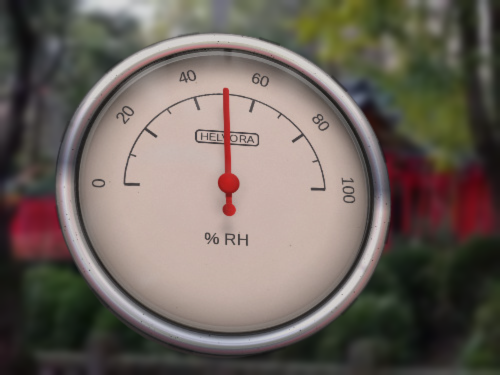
50 %
